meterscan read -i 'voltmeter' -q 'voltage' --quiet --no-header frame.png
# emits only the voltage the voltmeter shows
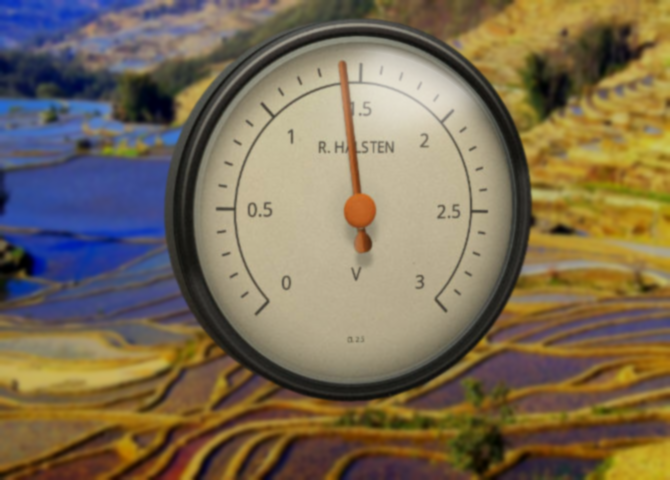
1.4 V
